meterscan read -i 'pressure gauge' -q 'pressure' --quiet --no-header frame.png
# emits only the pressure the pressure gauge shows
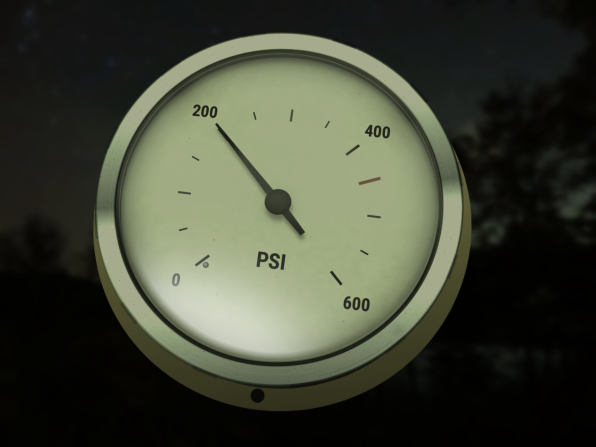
200 psi
